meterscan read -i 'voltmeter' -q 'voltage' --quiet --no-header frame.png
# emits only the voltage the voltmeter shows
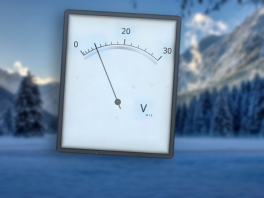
10 V
